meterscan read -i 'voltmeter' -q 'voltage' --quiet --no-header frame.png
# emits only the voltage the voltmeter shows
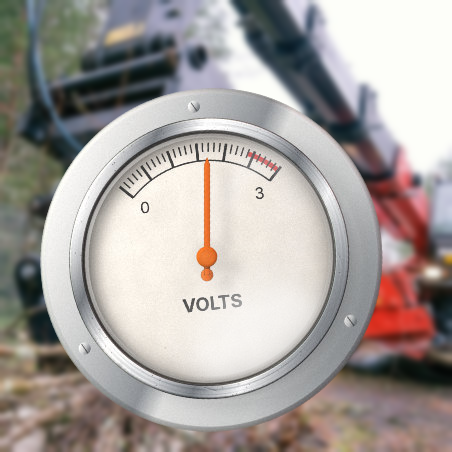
1.7 V
